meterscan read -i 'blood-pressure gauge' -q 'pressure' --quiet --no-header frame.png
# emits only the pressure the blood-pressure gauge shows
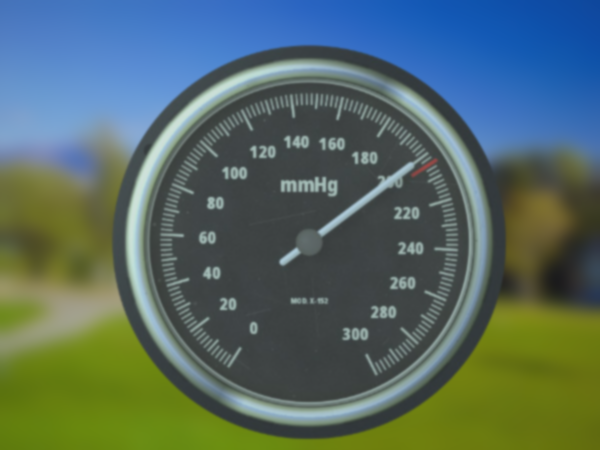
200 mmHg
